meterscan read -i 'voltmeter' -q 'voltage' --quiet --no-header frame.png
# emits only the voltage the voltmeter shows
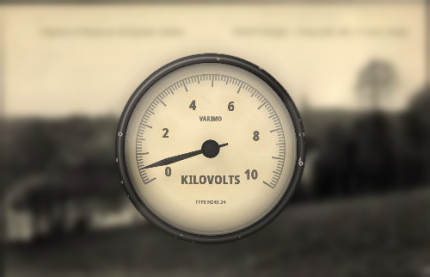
0.5 kV
